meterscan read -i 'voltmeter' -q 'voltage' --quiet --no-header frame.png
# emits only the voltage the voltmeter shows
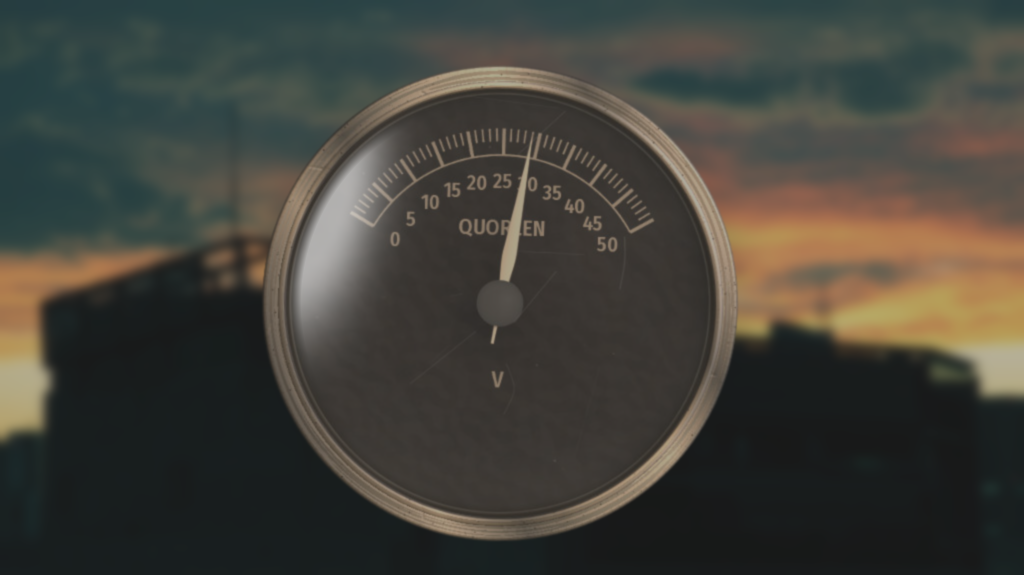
29 V
